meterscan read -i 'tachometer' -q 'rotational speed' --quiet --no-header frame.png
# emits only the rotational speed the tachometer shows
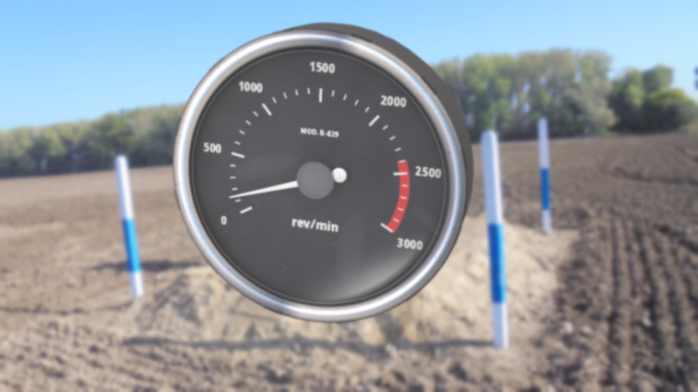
150 rpm
